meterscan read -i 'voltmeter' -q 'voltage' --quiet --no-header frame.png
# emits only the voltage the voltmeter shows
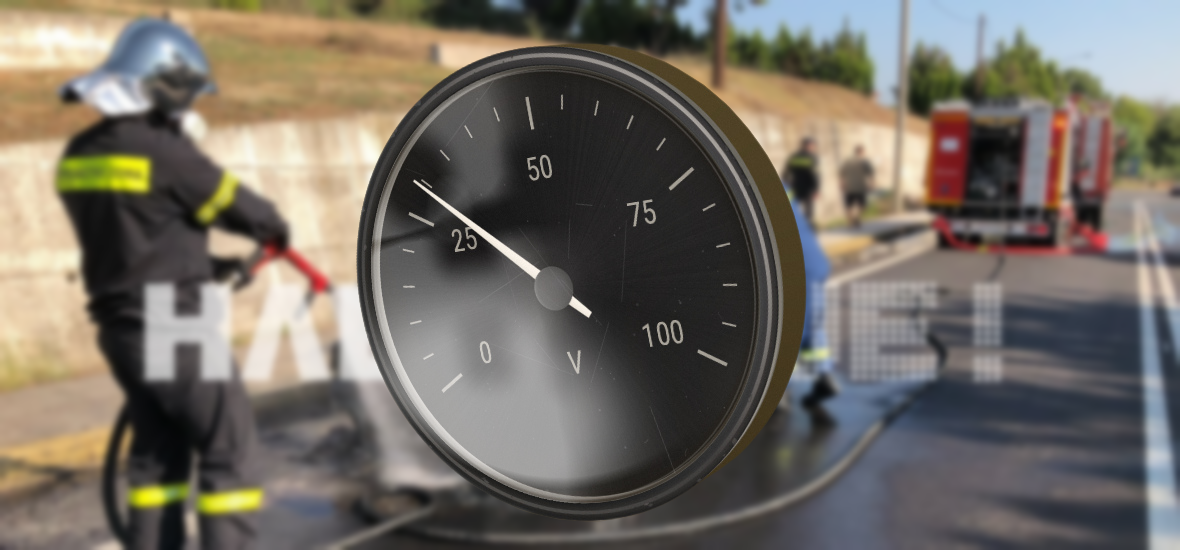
30 V
